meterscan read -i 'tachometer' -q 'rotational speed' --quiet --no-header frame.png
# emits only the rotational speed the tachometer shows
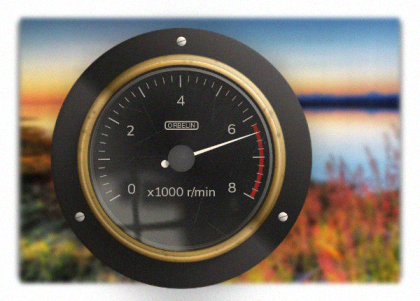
6400 rpm
